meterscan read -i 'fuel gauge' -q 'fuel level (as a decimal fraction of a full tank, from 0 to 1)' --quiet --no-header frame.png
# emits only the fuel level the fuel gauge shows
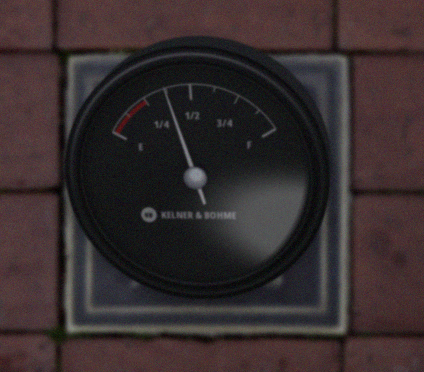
0.375
